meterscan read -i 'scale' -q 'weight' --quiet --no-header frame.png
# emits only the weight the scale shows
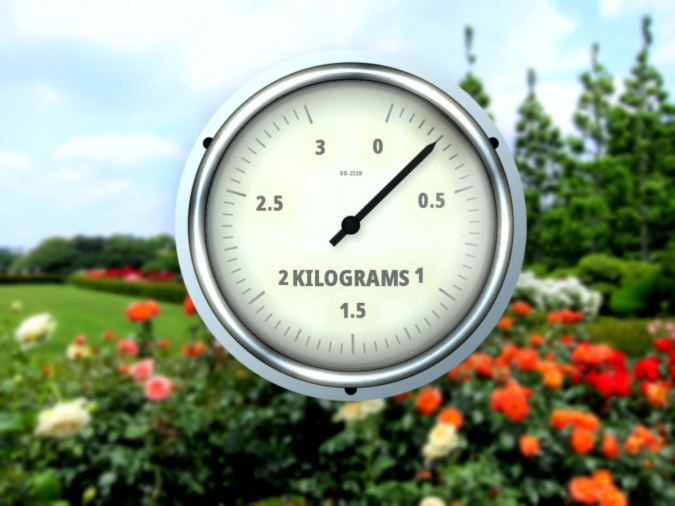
0.25 kg
